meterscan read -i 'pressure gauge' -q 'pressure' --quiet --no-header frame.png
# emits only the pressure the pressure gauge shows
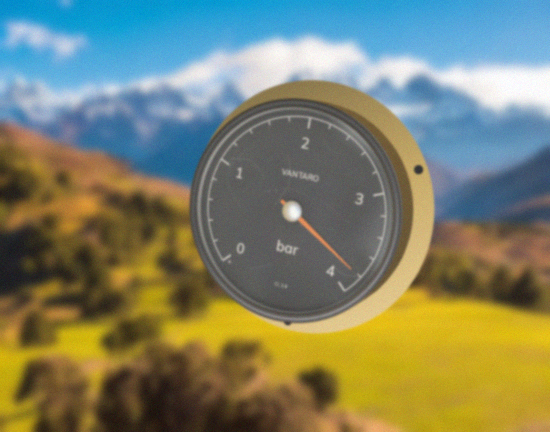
3.8 bar
